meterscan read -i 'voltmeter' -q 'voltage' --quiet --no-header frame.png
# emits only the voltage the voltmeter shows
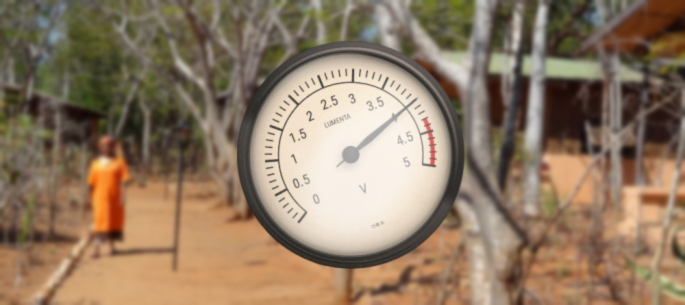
4 V
